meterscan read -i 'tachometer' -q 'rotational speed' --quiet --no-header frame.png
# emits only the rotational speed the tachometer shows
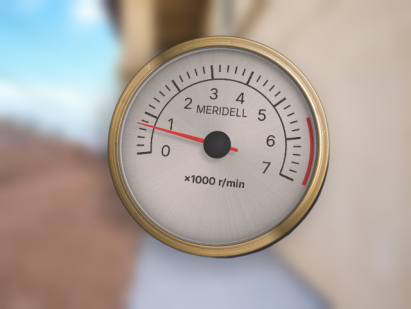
700 rpm
